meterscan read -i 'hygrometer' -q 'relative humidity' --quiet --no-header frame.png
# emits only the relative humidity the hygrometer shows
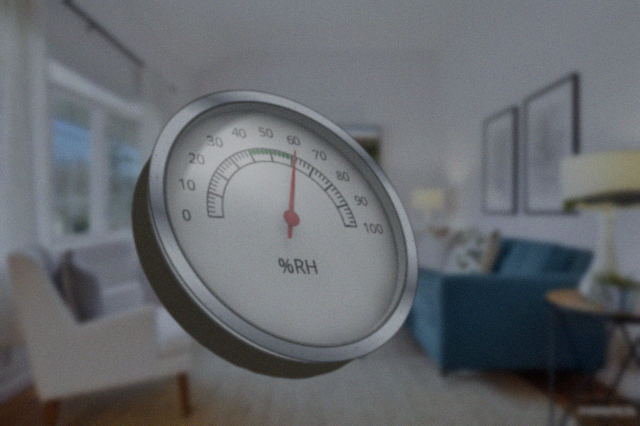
60 %
